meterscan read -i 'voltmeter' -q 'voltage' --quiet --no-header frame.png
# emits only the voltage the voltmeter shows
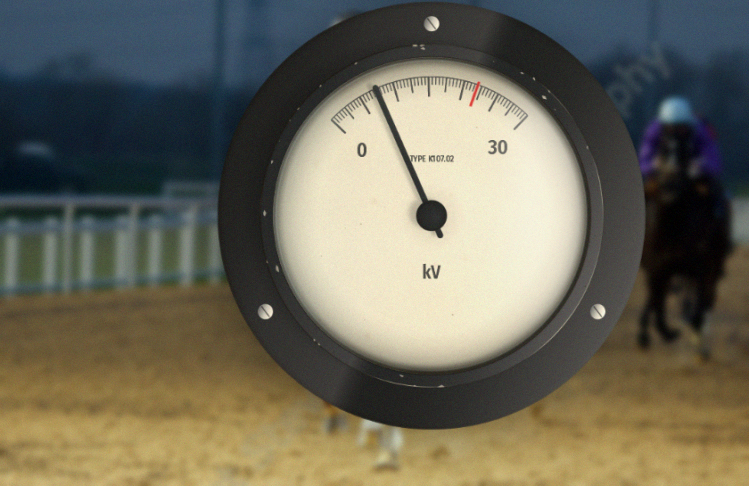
7.5 kV
